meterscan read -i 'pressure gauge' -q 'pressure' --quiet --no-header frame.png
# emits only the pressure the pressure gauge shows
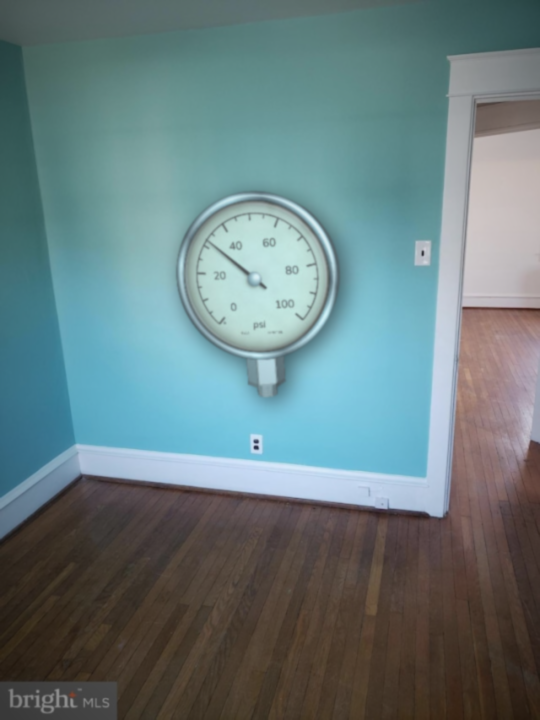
32.5 psi
